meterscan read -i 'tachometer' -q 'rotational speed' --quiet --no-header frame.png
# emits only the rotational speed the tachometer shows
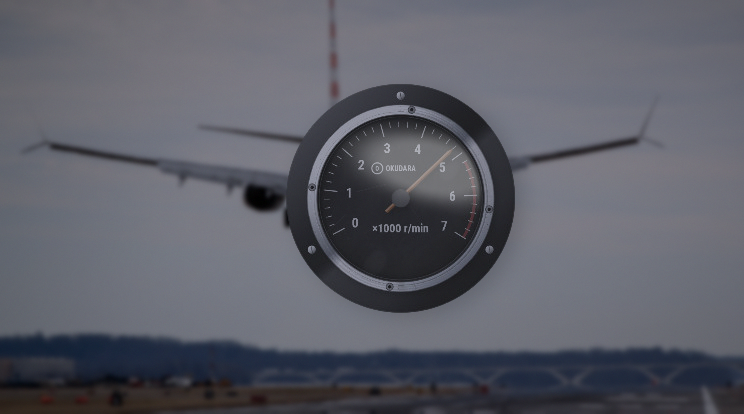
4800 rpm
